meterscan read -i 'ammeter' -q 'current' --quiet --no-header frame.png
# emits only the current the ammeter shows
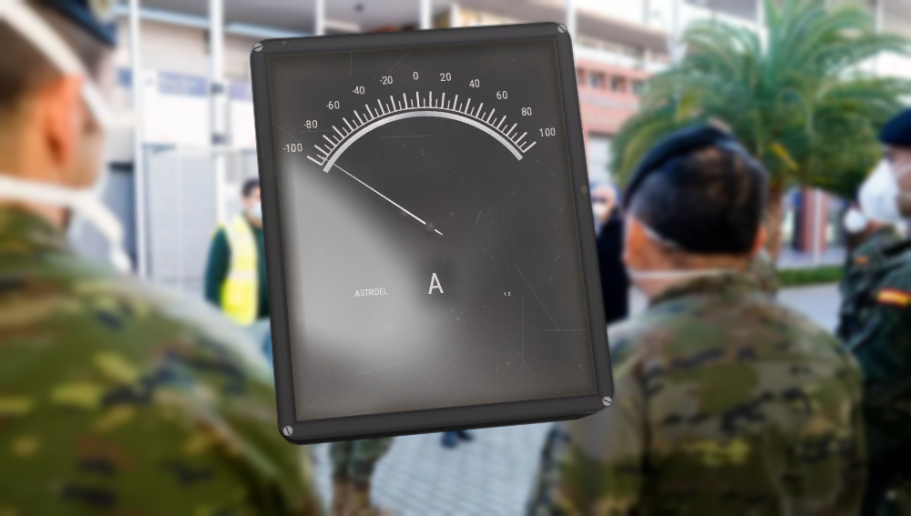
-95 A
